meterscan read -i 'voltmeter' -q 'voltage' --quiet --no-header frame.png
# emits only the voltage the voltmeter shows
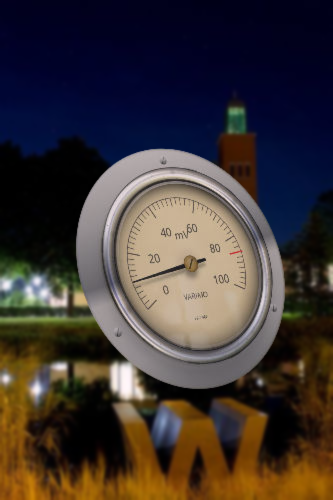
10 mV
